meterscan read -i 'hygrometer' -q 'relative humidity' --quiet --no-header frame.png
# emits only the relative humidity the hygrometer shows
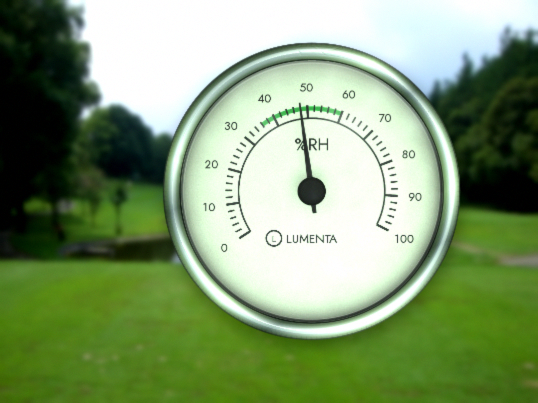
48 %
